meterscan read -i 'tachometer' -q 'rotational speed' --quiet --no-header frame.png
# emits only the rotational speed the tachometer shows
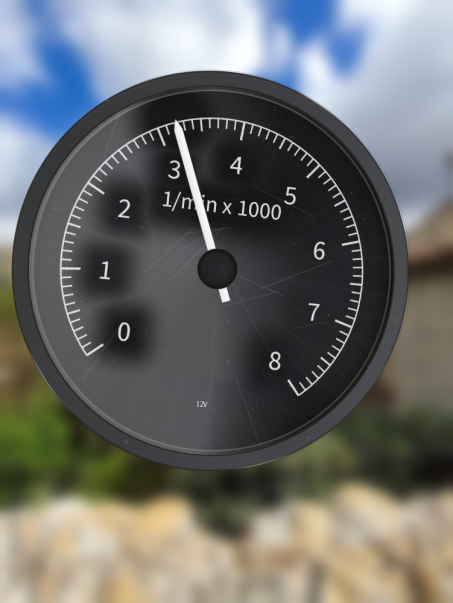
3200 rpm
